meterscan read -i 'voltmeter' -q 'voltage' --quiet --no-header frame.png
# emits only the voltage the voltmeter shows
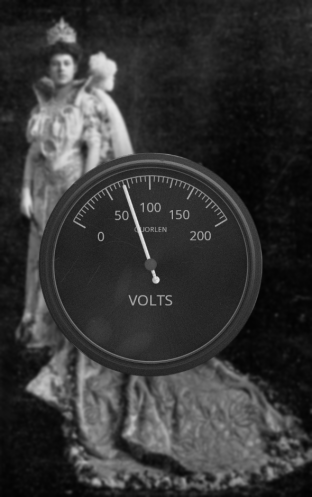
70 V
